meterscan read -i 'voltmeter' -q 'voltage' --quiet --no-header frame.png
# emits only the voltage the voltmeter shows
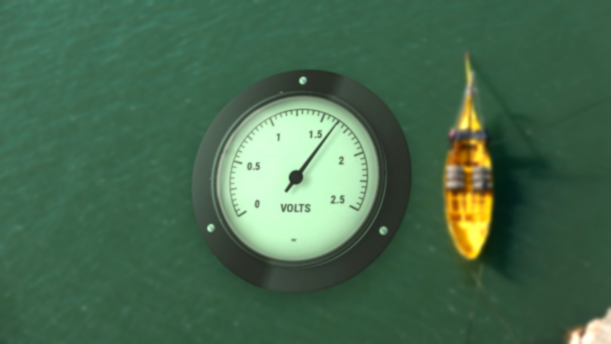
1.65 V
